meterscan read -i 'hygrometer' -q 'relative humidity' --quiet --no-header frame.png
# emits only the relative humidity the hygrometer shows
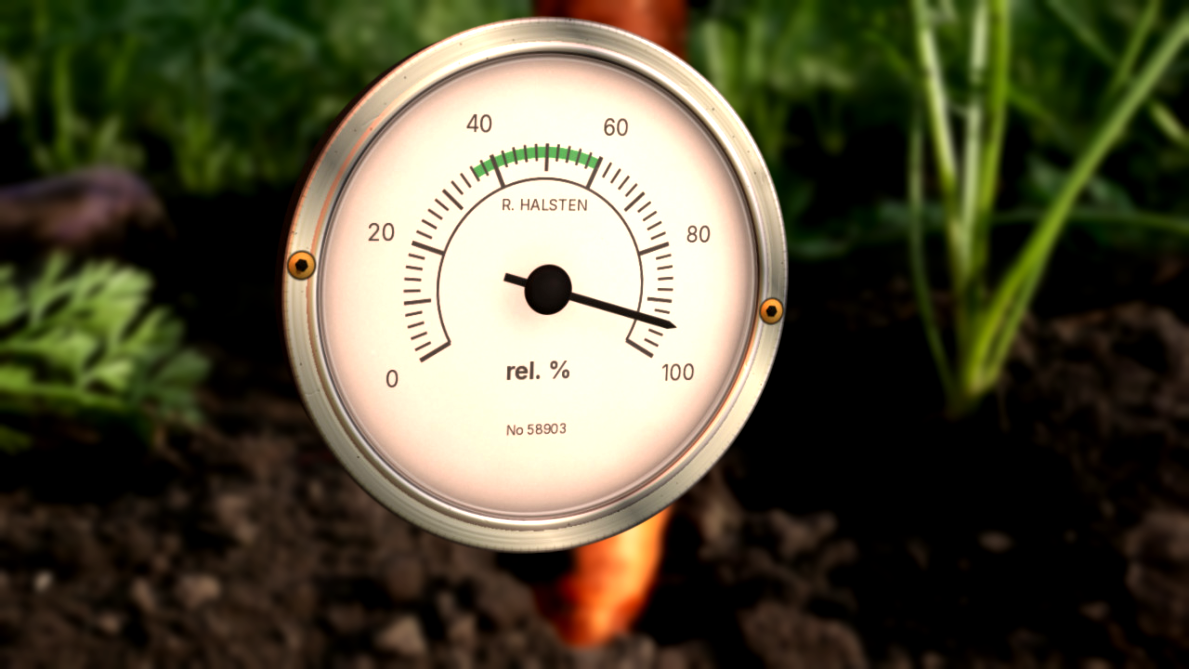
94 %
